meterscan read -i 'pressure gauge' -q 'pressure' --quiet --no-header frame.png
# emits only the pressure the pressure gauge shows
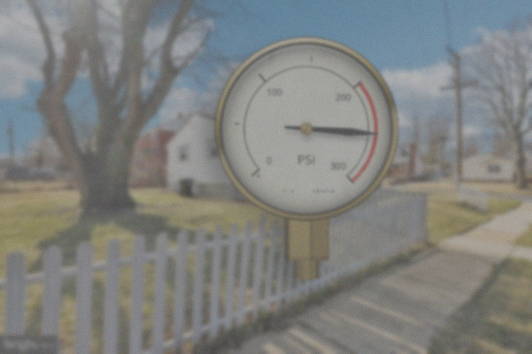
250 psi
